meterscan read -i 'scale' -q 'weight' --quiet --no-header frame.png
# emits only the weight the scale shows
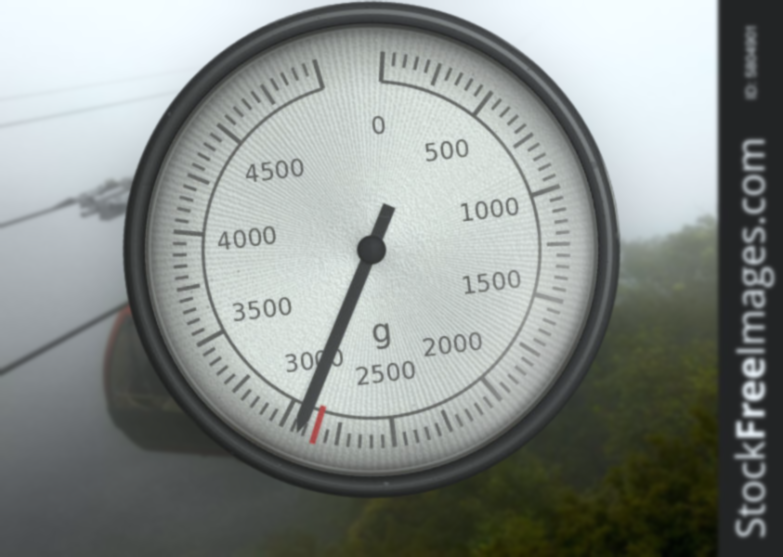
2925 g
